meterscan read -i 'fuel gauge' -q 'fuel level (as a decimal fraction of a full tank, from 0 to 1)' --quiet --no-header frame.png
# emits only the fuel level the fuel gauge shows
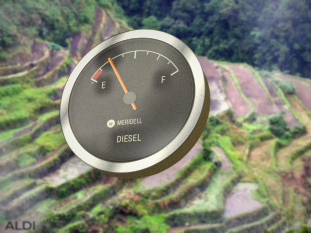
0.25
